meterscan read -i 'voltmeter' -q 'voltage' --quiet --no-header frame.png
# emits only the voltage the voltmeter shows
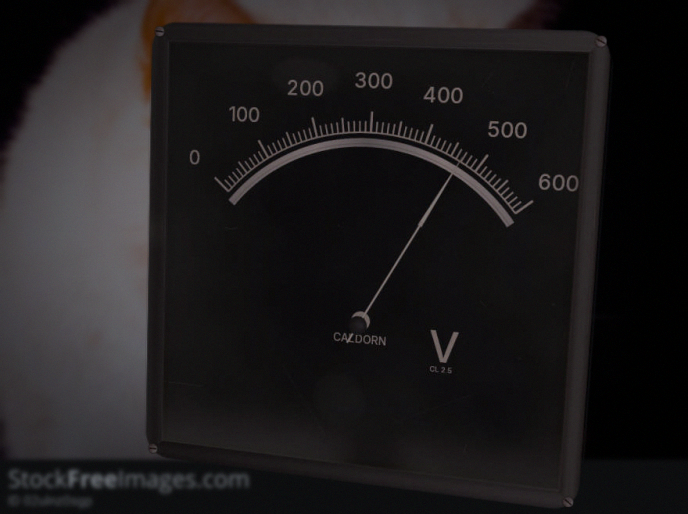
470 V
